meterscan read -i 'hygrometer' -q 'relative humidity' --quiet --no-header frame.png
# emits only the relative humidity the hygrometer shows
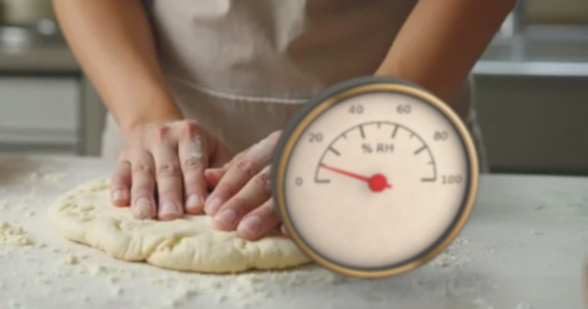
10 %
